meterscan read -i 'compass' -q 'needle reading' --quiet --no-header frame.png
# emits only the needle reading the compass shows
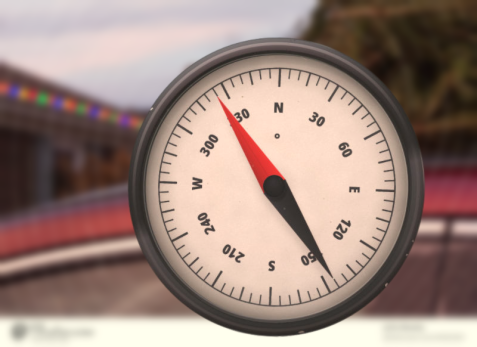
325 °
